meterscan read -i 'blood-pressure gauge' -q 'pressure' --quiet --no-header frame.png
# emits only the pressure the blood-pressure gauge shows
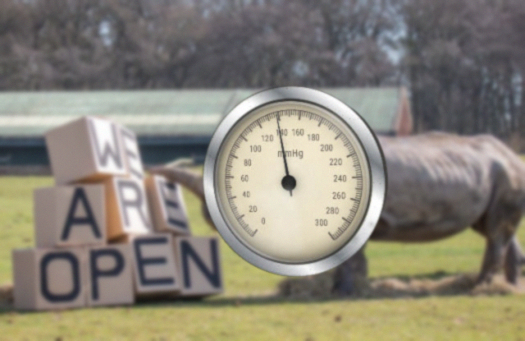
140 mmHg
